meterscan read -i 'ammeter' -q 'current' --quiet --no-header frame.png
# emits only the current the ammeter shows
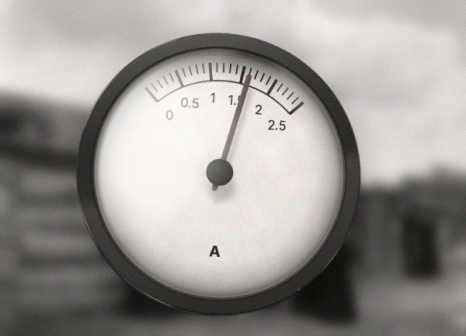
1.6 A
